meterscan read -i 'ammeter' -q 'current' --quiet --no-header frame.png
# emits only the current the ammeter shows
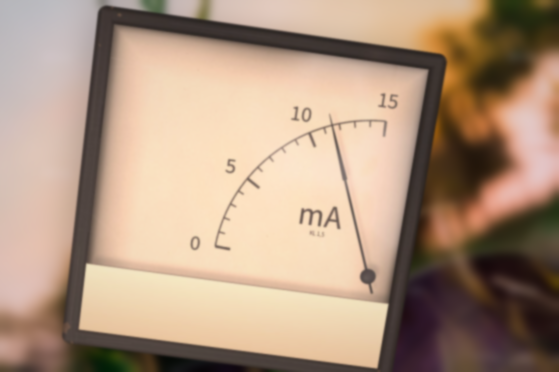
11.5 mA
